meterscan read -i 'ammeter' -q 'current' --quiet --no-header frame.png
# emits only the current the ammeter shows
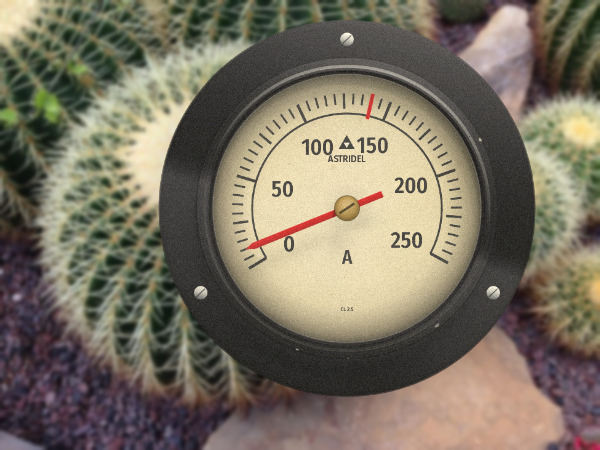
10 A
